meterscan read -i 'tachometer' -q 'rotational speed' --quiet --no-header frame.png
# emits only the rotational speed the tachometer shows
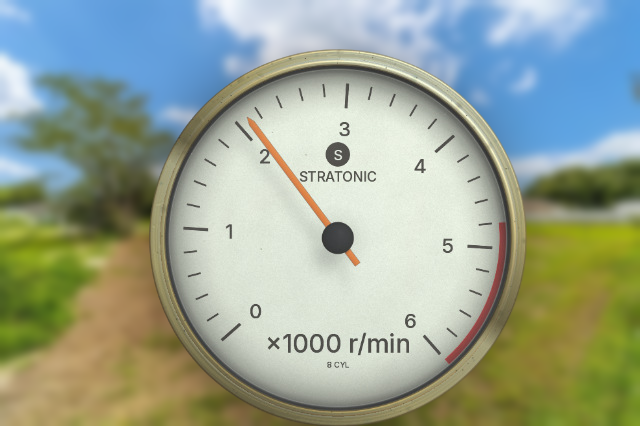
2100 rpm
